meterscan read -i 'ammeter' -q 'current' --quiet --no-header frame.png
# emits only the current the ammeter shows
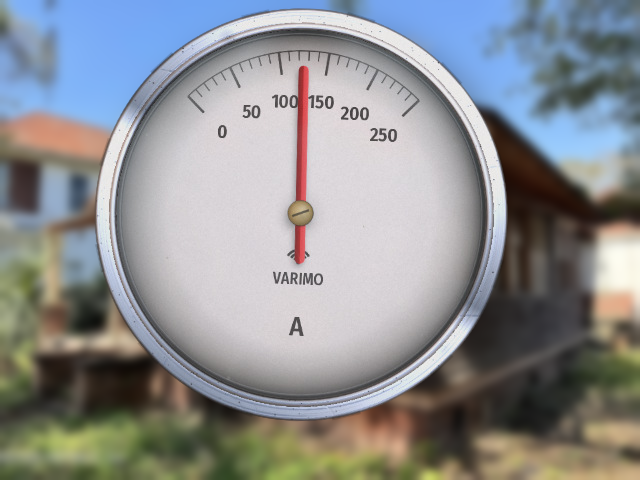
125 A
